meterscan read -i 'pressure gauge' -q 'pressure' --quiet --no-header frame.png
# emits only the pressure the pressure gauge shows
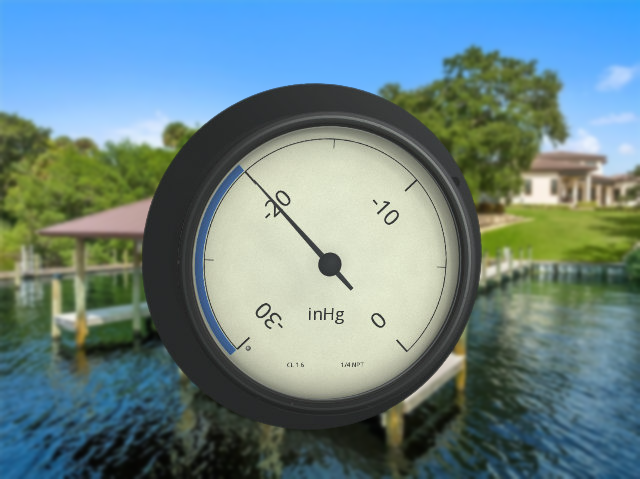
-20 inHg
